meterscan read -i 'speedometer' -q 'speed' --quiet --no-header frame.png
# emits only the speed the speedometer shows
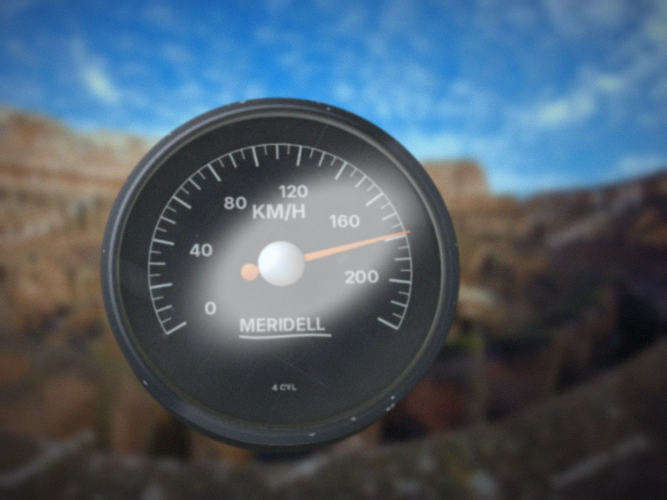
180 km/h
